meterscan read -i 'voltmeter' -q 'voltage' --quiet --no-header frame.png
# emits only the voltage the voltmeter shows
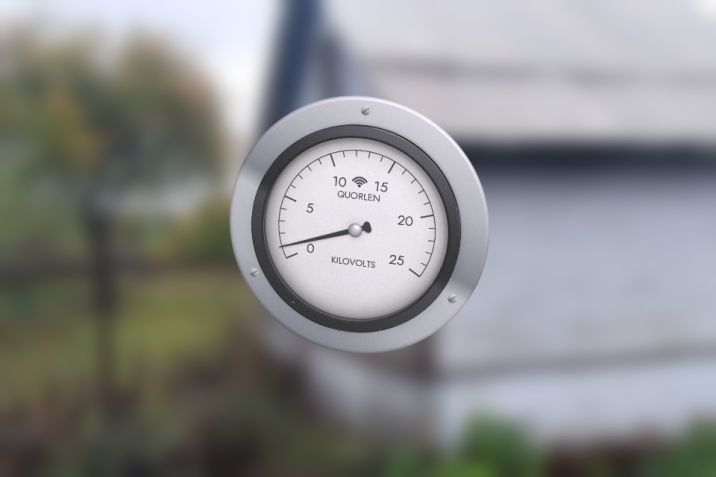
1 kV
